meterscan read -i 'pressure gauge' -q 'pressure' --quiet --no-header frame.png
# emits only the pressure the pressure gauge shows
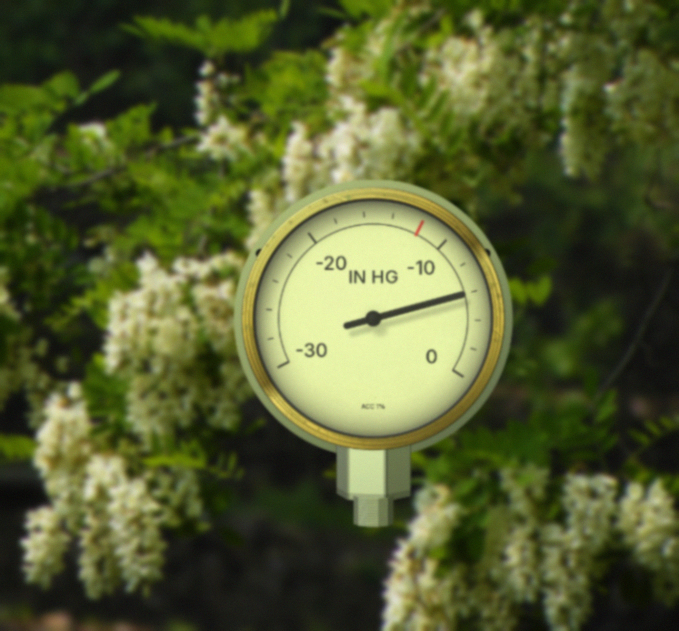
-6 inHg
